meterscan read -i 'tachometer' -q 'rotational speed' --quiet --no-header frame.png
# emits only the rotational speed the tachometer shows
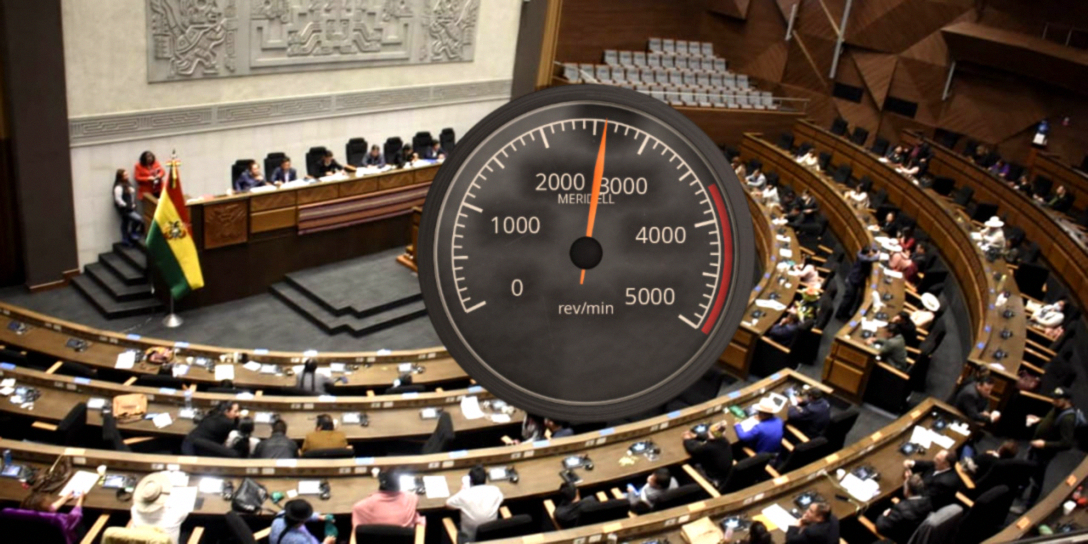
2600 rpm
